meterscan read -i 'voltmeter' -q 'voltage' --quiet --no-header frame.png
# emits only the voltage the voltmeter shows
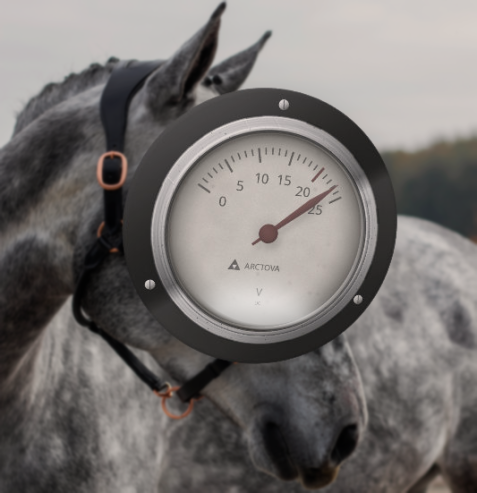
23 V
